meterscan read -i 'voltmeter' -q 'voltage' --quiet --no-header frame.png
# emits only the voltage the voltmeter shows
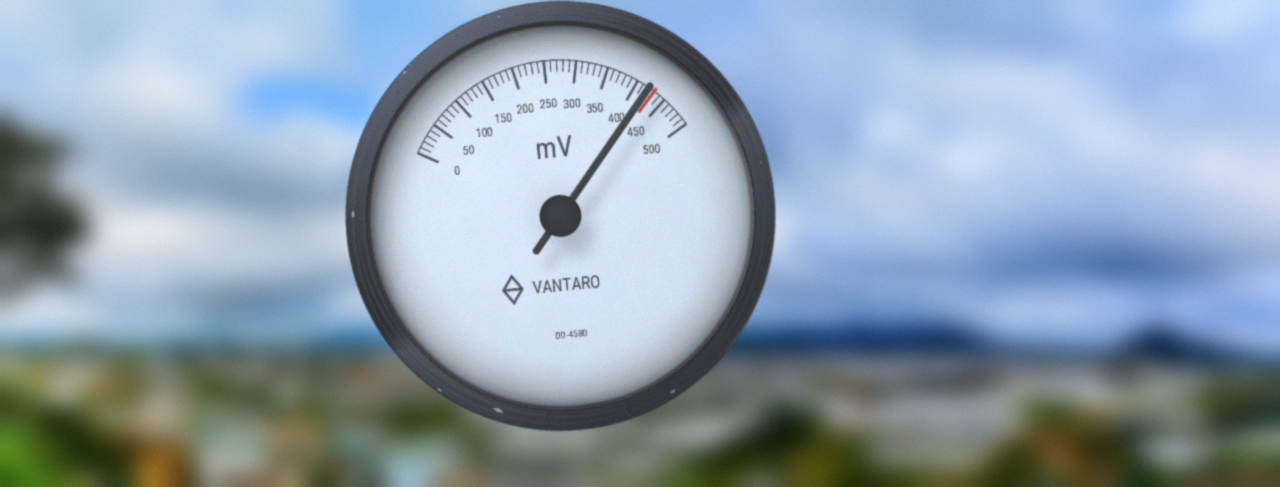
420 mV
